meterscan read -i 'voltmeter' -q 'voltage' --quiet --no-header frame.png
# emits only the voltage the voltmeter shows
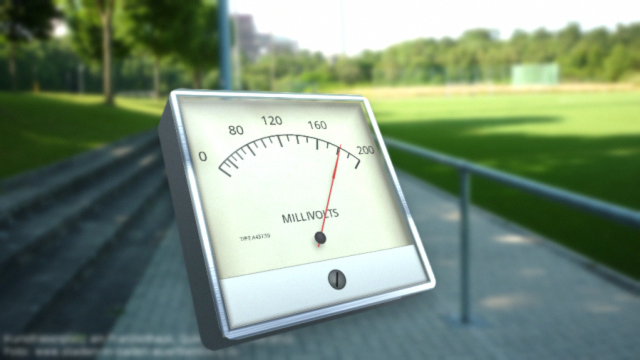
180 mV
